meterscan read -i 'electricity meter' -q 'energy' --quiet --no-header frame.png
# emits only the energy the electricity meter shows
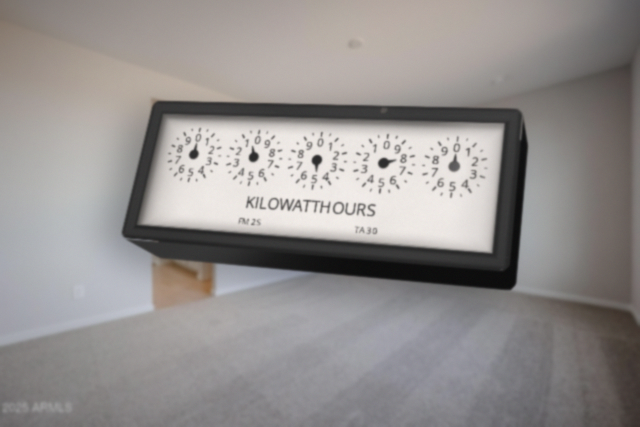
480 kWh
